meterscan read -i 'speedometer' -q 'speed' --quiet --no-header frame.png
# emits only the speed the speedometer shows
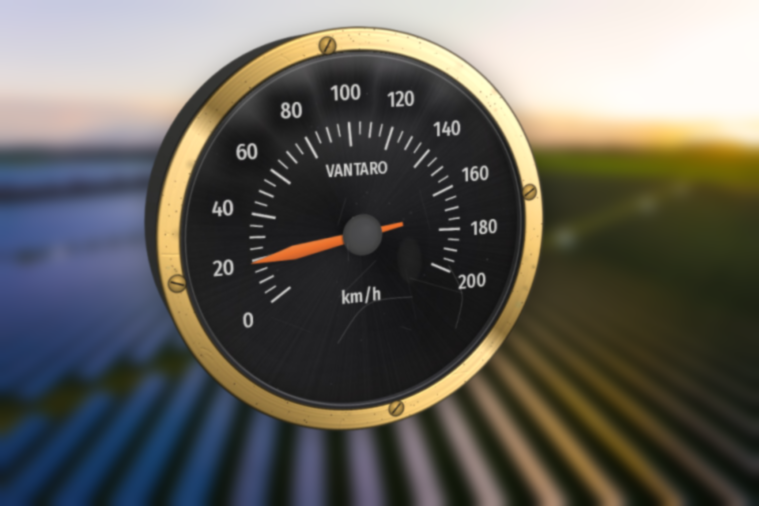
20 km/h
